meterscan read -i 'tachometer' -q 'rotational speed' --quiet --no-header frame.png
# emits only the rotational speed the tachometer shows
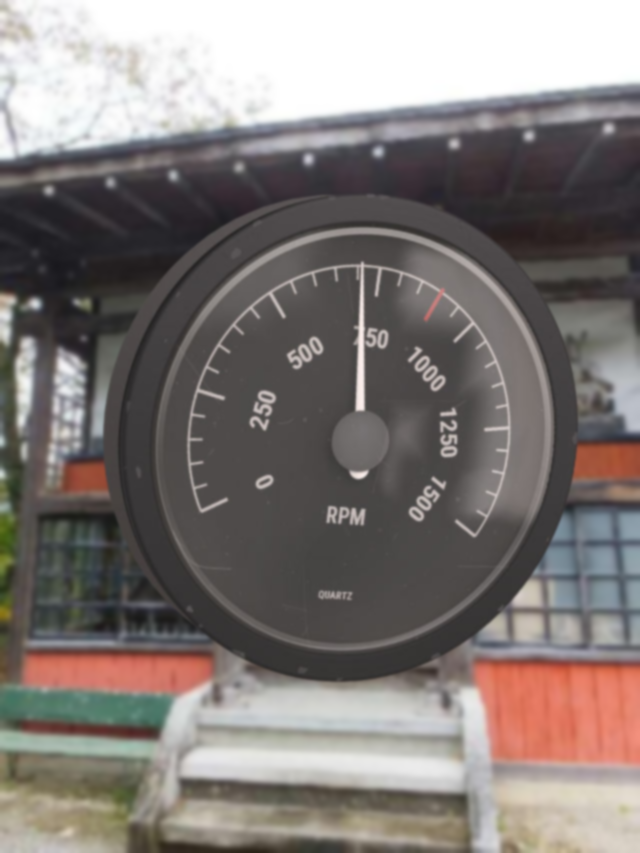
700 rpm
